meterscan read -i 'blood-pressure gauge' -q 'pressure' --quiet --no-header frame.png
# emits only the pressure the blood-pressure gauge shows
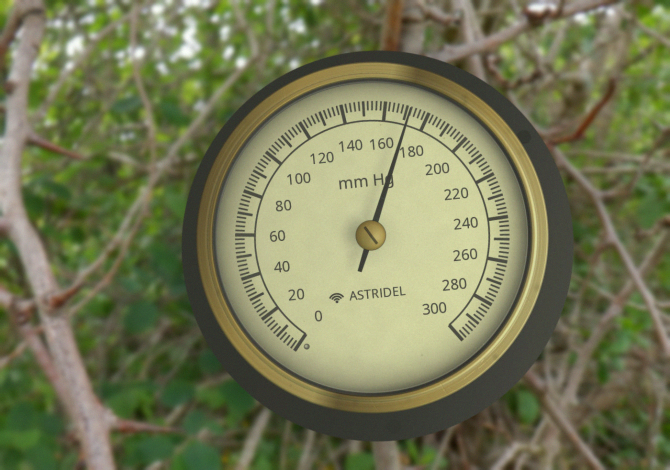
172 mmHg
